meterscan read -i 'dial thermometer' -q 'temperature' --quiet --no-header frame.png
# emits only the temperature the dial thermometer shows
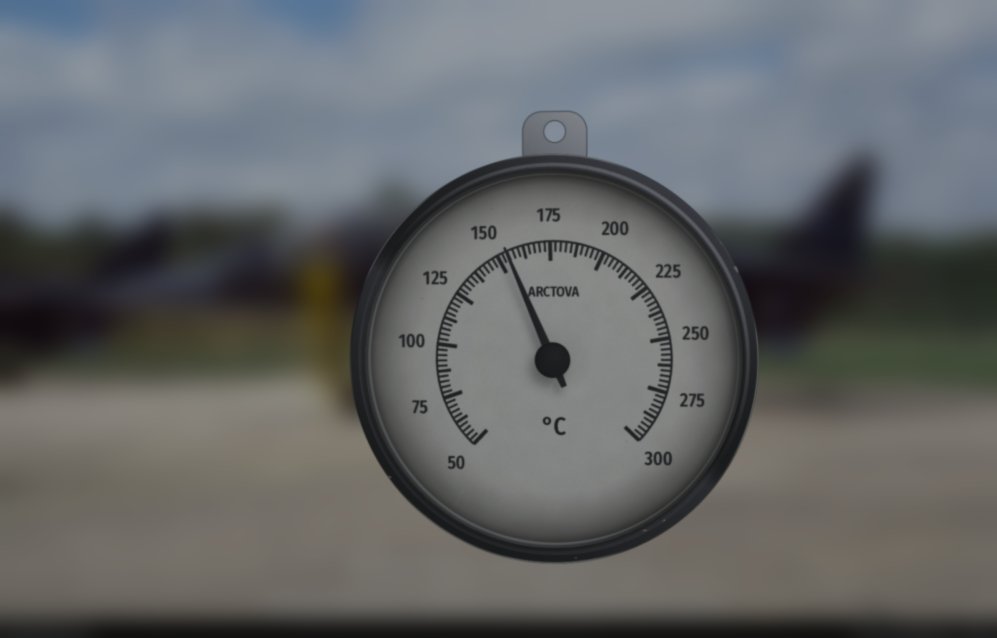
155 °C
